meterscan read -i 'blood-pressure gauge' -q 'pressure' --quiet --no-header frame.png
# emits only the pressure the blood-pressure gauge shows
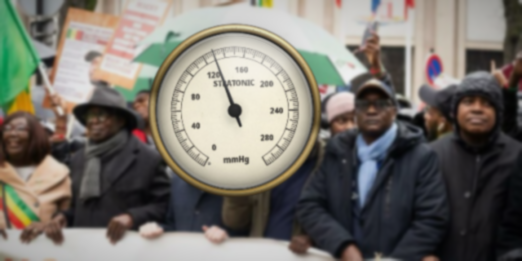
130 mmHg
